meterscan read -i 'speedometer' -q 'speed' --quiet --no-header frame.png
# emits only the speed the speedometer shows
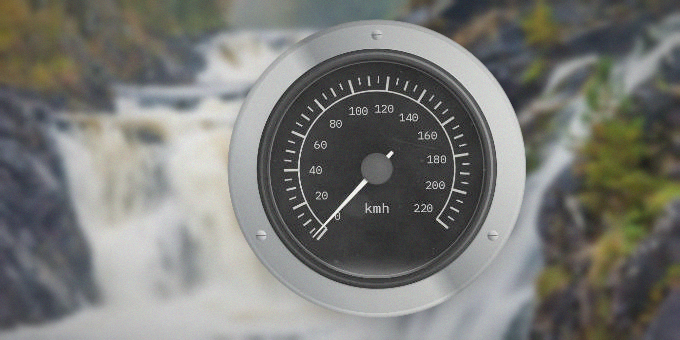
2.5 km/h
